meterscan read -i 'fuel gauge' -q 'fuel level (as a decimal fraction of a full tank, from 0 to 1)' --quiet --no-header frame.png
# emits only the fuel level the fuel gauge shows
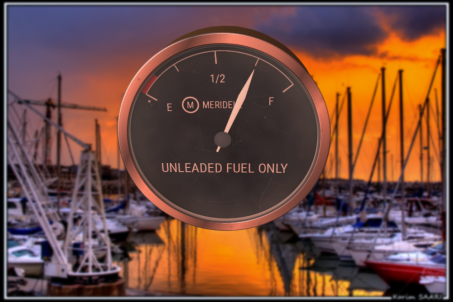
0.75
